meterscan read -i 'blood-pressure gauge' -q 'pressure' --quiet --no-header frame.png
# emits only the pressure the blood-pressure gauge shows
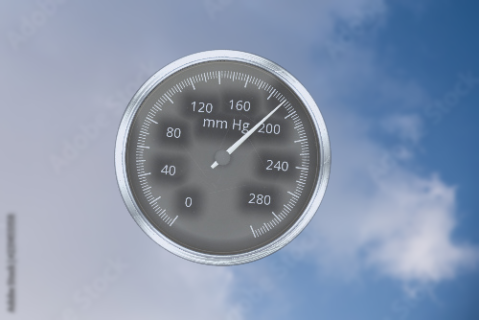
190 mmHg
